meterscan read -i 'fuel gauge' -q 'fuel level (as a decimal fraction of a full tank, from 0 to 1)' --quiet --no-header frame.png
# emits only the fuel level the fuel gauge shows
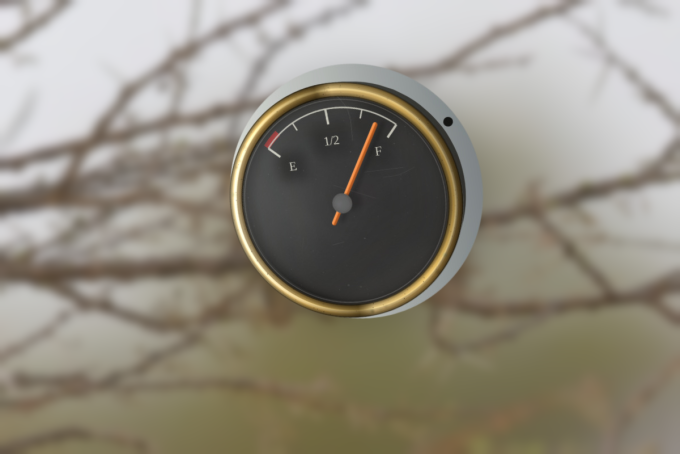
0.875
